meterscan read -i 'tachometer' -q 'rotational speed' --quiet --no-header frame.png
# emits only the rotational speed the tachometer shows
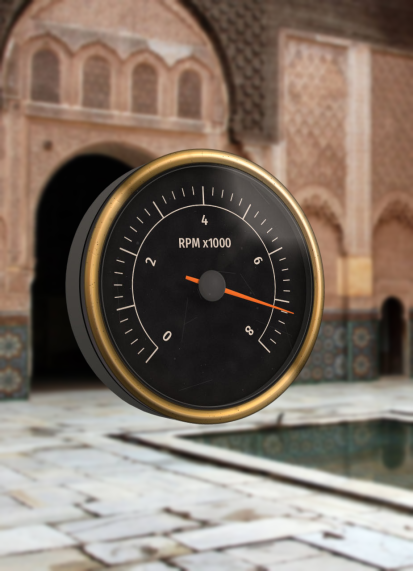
7200 rpm
